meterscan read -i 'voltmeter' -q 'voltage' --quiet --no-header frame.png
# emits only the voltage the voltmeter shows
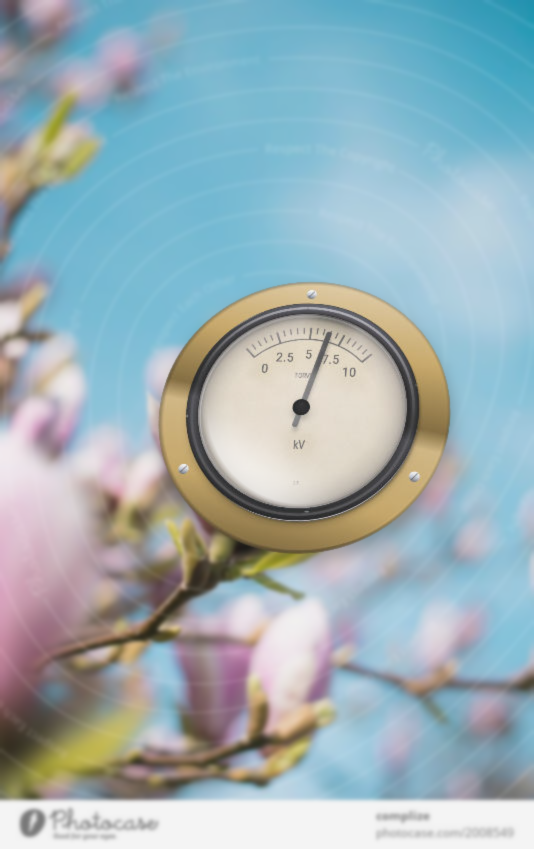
6.5 kV
